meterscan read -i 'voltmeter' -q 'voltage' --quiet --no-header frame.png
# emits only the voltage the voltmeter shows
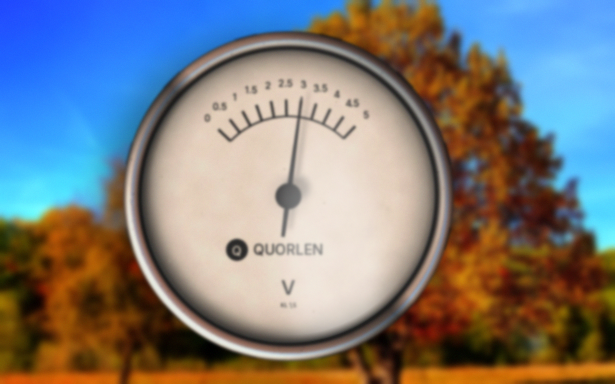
3 V
